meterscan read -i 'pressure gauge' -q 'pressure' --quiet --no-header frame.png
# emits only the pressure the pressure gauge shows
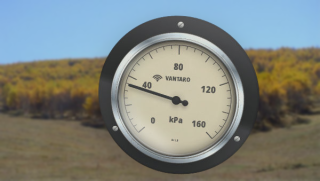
35 kPa
